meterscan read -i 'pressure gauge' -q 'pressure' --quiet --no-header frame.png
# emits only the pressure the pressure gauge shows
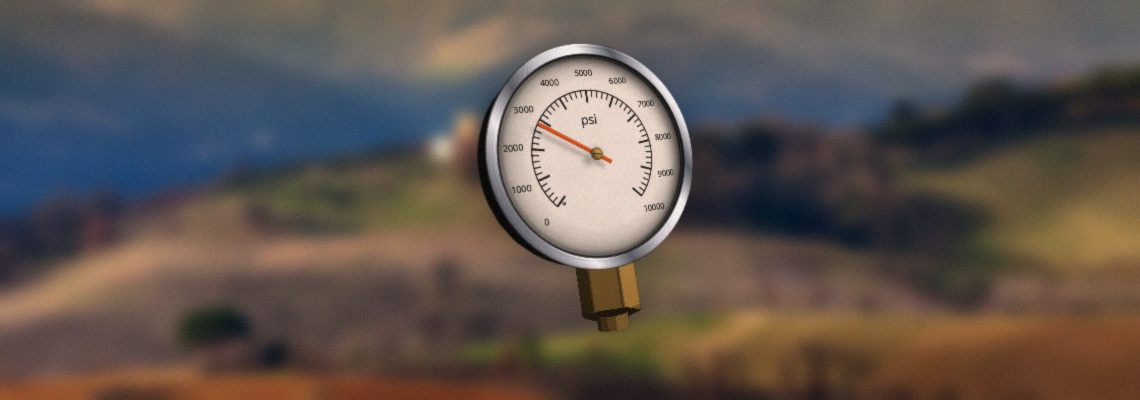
2800 psi
